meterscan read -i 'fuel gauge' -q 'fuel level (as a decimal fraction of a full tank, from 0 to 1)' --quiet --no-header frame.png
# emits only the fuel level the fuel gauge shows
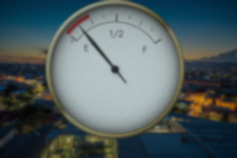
0.125
